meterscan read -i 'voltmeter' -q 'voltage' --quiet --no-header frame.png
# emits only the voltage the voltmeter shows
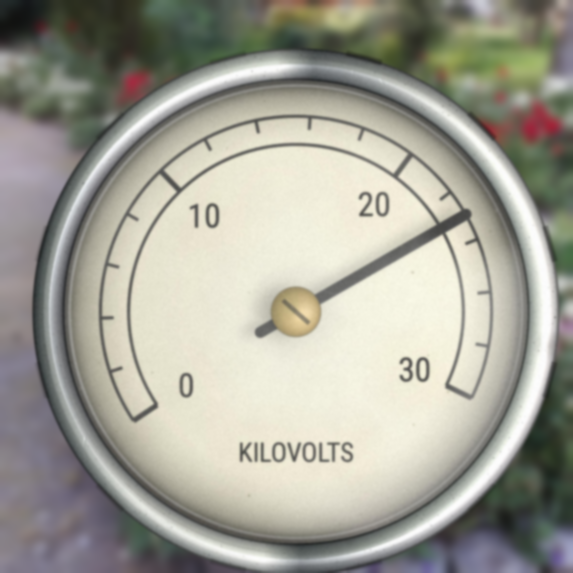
23 kV
